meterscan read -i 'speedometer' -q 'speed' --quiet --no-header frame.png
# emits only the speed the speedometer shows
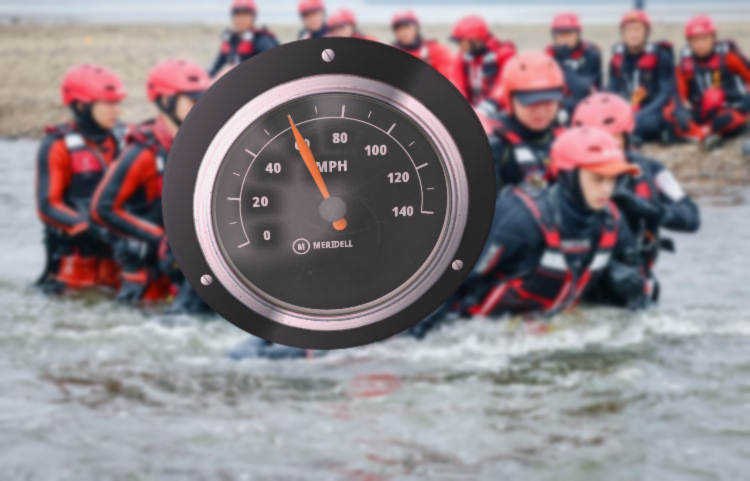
60 mph
